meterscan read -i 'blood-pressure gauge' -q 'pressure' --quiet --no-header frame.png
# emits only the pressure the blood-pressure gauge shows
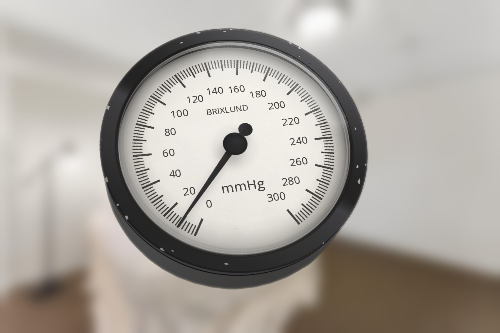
10 mmHg
